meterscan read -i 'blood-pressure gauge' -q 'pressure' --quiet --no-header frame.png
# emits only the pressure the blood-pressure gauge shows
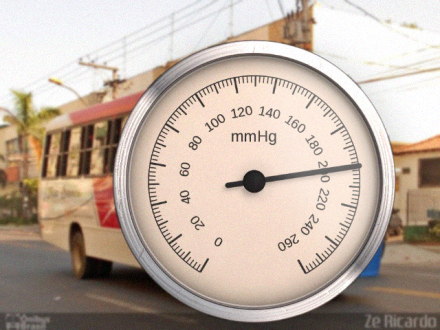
200 mmHg
